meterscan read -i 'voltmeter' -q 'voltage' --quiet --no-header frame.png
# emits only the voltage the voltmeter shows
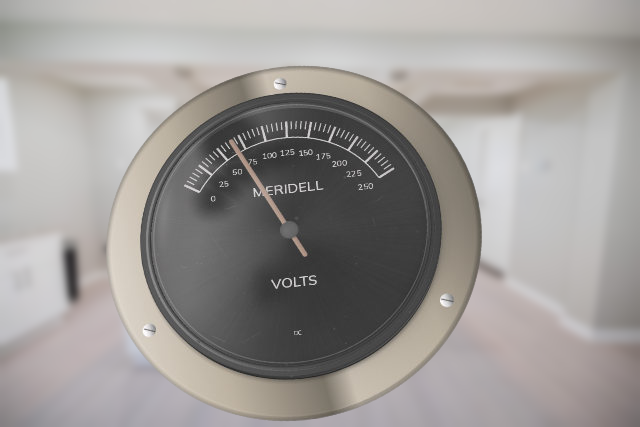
65 V
